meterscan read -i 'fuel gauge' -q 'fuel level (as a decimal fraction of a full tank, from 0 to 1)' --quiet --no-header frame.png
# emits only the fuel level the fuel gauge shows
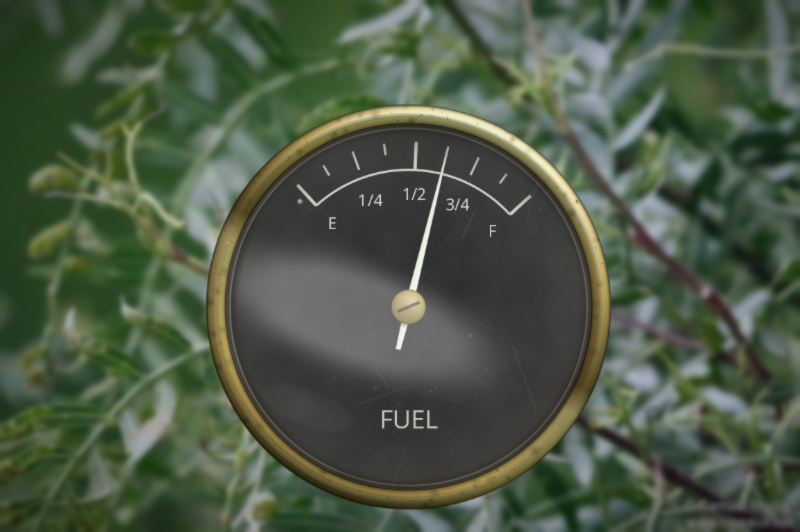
0.625
